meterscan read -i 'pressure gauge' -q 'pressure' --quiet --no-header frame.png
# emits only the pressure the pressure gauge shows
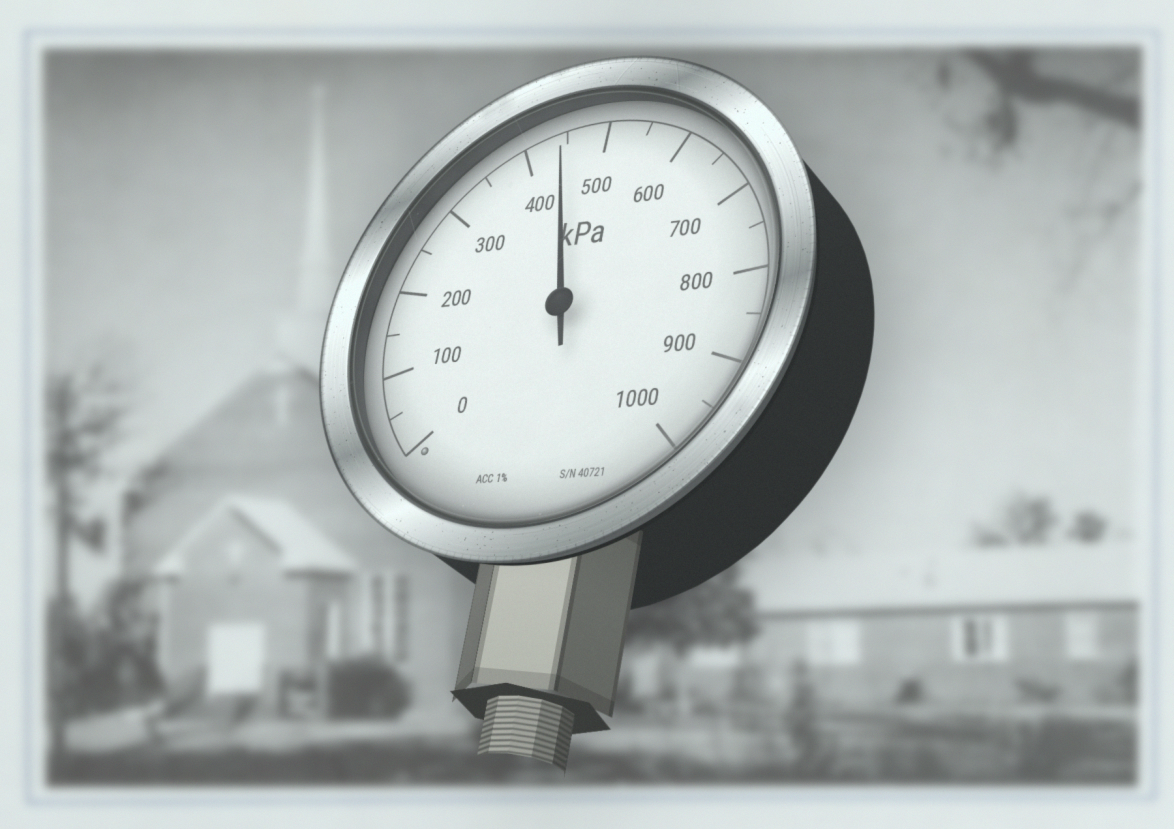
450 kPa
